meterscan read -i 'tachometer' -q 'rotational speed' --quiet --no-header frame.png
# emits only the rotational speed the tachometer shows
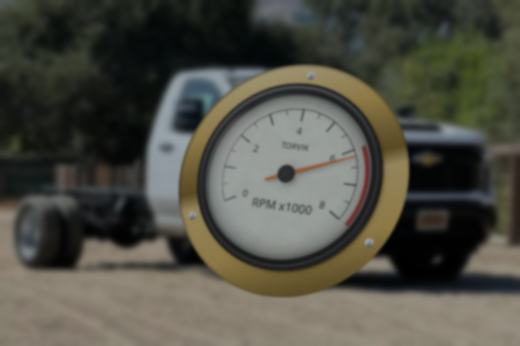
6250 rpm
